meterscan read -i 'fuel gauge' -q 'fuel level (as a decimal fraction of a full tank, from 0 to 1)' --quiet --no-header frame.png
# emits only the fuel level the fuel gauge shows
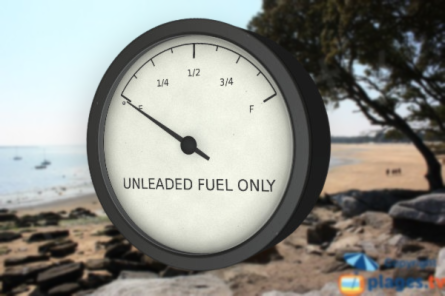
0
